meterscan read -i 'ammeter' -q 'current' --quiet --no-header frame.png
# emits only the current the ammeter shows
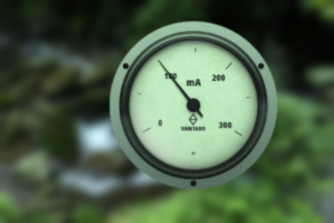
100 mA
